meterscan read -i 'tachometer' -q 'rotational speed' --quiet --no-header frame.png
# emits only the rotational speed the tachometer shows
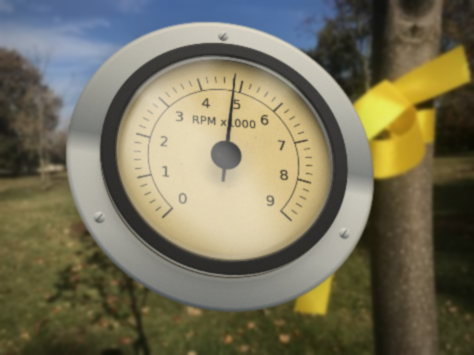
4800 rpm
